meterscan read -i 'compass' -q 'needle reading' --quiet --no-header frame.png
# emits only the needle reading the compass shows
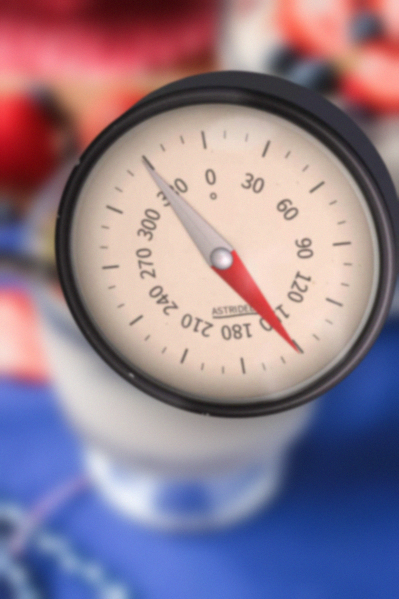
150 °
